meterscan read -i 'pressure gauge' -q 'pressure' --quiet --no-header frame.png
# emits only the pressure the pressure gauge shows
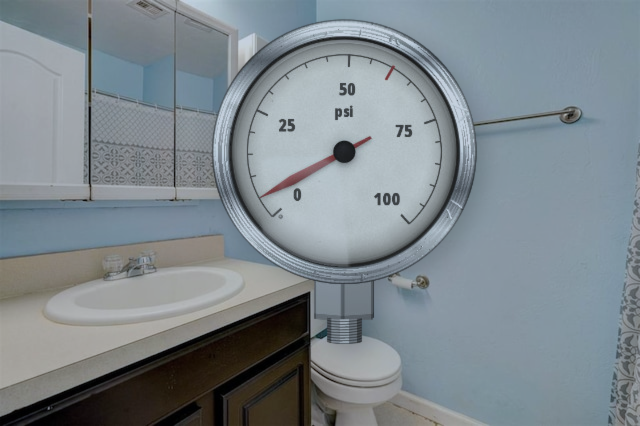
5 psi
